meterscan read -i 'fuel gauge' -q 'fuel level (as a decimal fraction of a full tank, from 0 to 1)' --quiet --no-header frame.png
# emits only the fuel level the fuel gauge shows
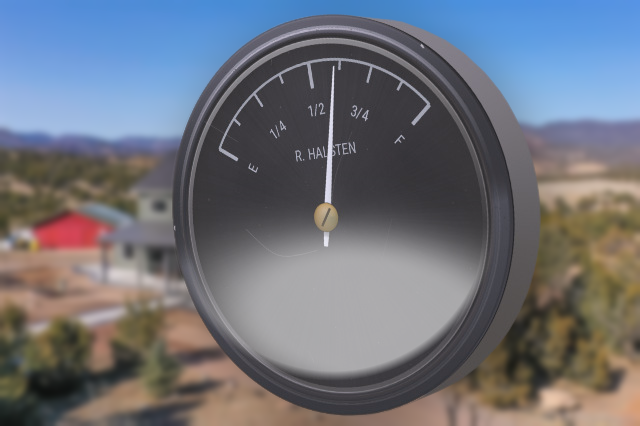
0.625
